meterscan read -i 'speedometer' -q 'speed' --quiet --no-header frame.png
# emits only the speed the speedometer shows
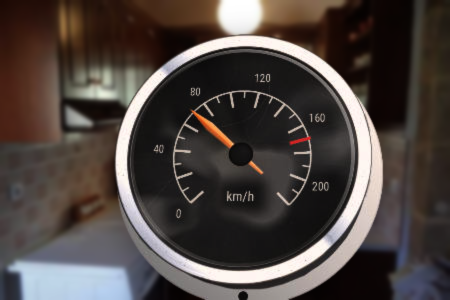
70 km/h
